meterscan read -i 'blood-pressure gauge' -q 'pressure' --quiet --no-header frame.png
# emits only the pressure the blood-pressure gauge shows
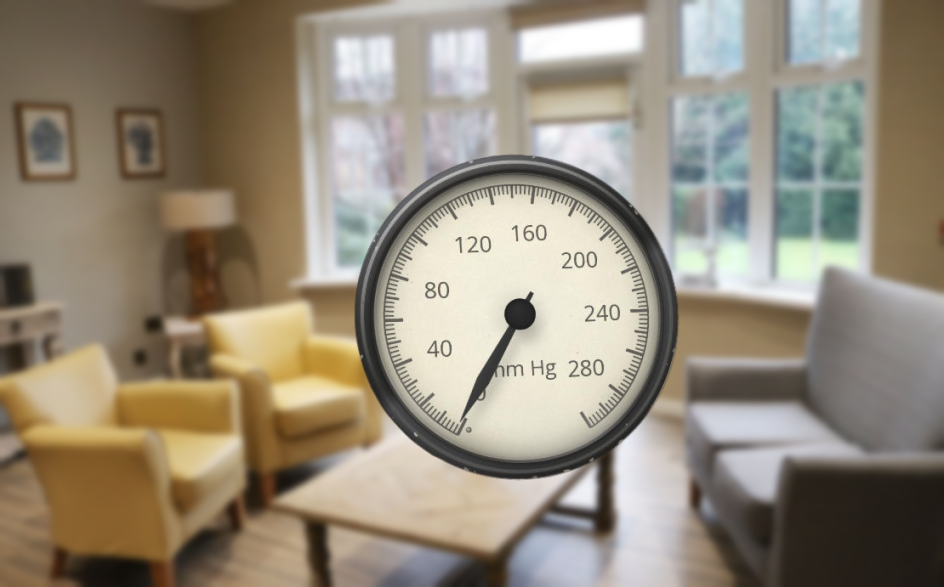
2 mmHg
